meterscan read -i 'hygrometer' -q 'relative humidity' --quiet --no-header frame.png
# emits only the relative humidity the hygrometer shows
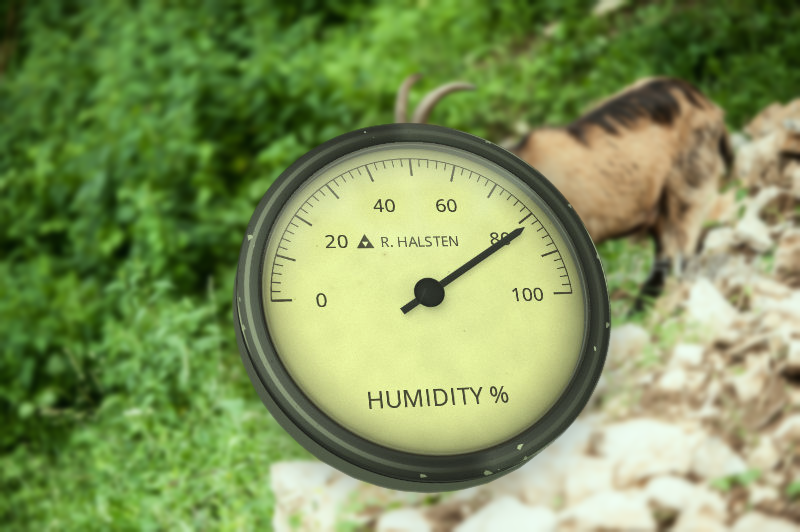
82 %
